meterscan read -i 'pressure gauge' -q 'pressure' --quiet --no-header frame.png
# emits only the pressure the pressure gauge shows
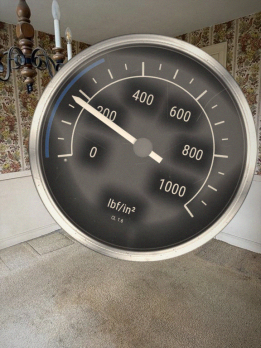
175 psi
